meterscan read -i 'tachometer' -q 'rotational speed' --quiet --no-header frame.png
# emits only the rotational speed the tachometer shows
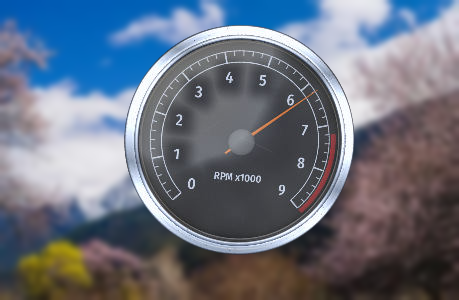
6200 rpm
